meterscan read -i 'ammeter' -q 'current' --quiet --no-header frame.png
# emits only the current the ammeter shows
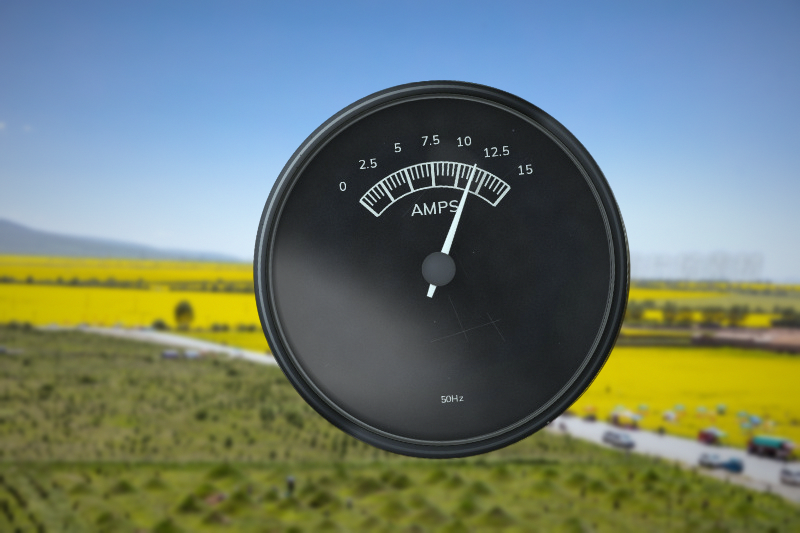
11.5 A
